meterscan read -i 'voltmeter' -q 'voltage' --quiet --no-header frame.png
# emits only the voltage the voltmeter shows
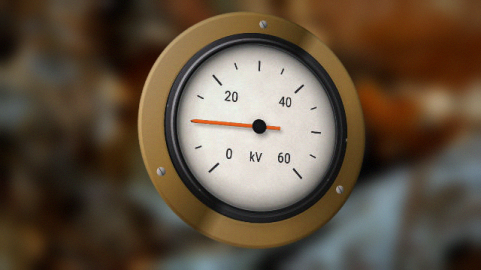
10 kV
